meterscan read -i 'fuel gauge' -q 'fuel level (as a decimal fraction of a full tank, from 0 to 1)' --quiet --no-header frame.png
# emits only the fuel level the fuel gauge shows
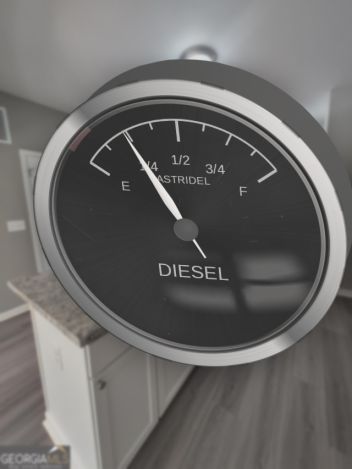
0.25
